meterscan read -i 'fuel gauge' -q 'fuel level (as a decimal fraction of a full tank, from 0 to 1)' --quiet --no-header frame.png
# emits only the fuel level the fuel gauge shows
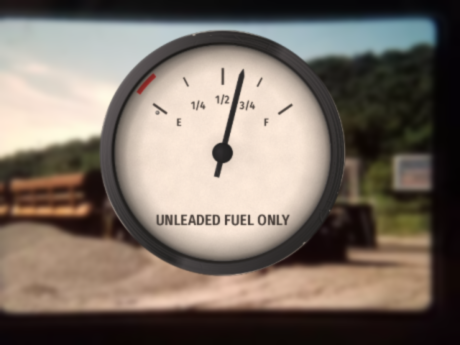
0.625
